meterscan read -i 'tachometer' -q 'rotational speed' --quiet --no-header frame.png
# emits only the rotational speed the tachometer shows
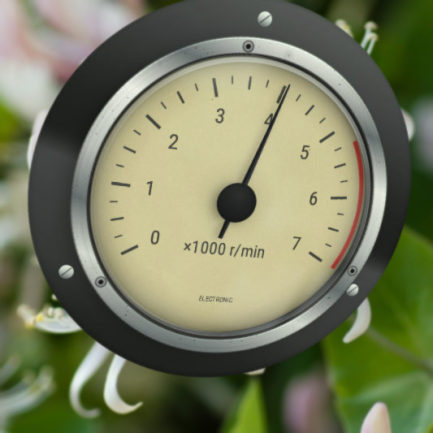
4000 rpm
